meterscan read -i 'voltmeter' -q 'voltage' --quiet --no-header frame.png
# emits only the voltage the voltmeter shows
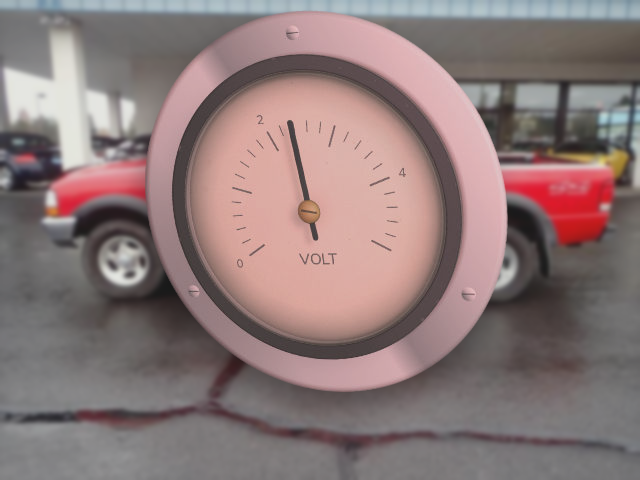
2.4 V
